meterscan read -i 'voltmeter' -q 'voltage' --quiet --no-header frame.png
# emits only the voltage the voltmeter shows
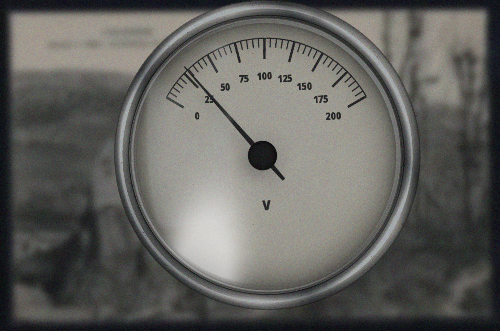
30 V
